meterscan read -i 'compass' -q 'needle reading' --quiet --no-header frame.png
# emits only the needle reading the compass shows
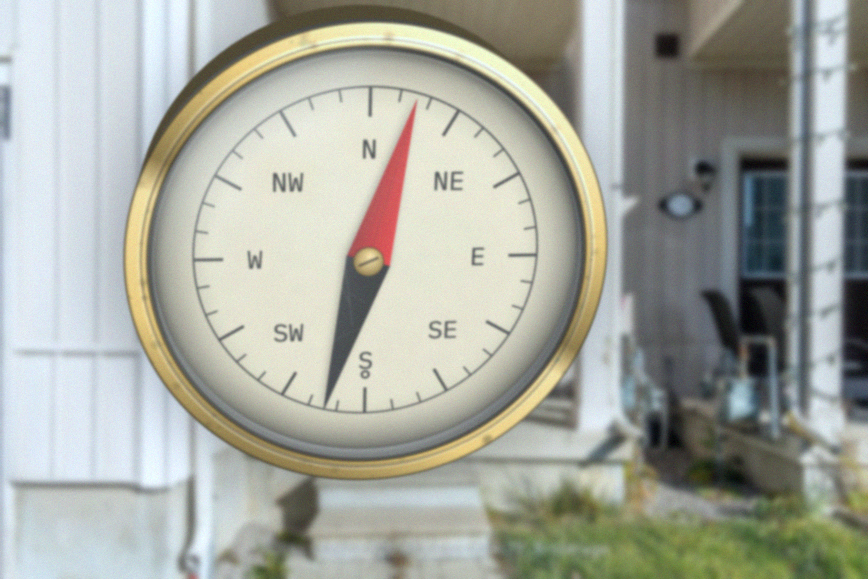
15 °
